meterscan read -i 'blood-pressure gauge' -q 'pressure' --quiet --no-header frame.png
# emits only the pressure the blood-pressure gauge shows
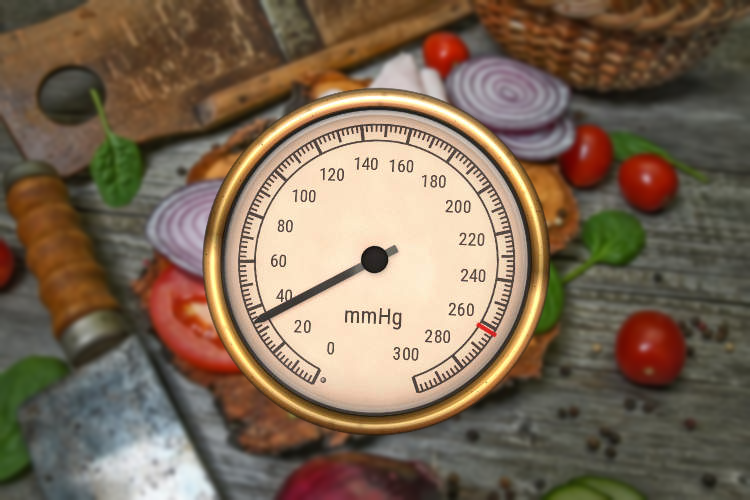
34 mmHg
